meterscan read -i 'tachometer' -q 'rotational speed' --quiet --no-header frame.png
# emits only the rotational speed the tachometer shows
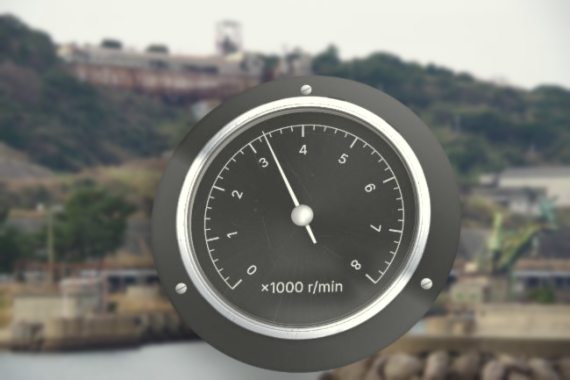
3300 rpm
